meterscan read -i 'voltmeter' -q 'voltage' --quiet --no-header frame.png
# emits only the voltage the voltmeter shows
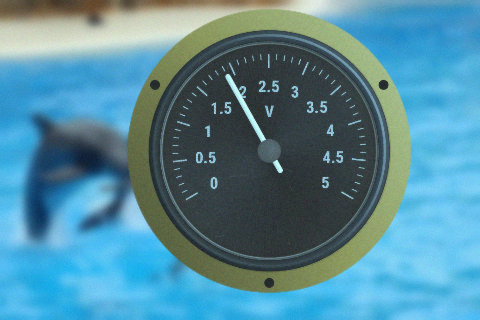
1.9 V
